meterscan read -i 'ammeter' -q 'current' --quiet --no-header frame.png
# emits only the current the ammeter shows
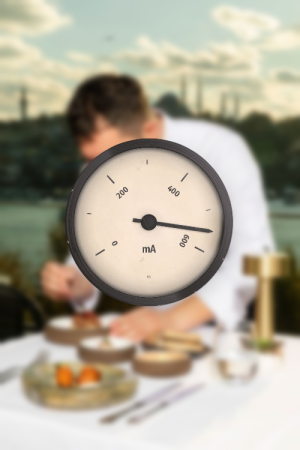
550 mA
